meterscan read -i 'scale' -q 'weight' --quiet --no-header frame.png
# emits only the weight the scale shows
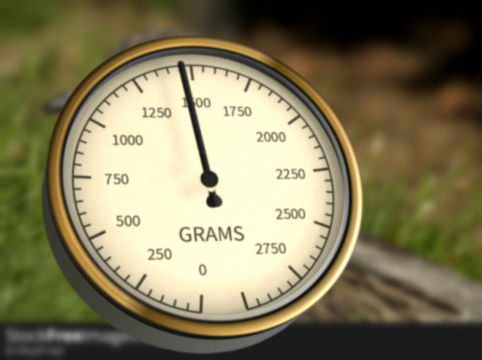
1450 g
